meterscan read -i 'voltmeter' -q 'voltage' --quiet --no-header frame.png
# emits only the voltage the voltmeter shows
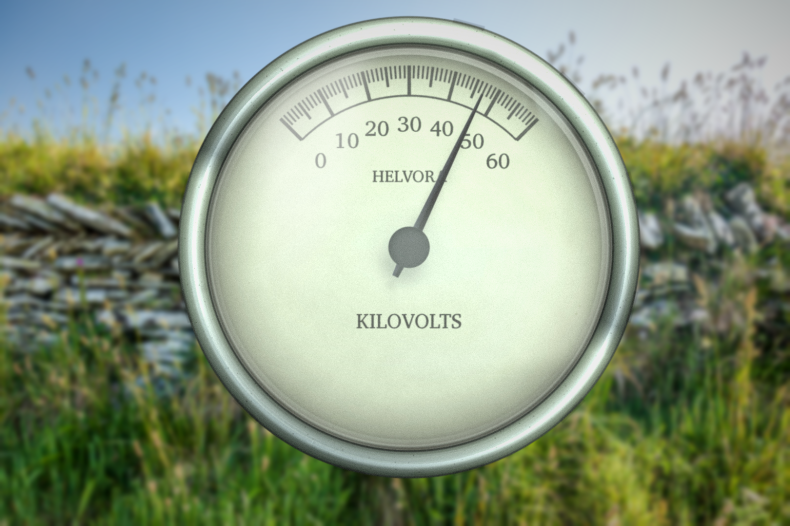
47 kV
